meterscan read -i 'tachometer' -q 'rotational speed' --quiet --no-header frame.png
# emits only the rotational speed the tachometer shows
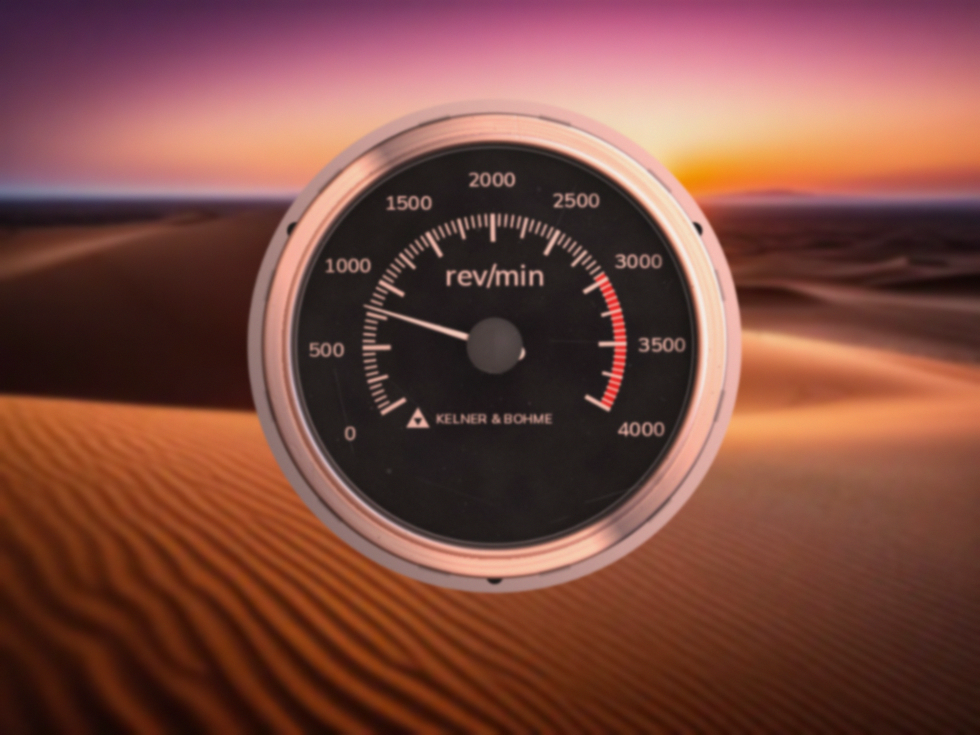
800 rpm
